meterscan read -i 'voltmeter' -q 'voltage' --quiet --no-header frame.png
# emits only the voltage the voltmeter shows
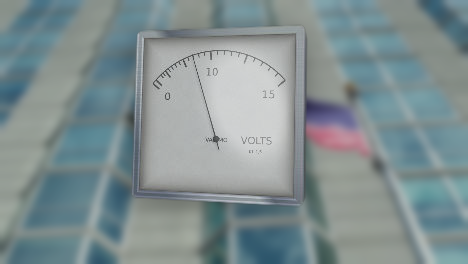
8.5 V
